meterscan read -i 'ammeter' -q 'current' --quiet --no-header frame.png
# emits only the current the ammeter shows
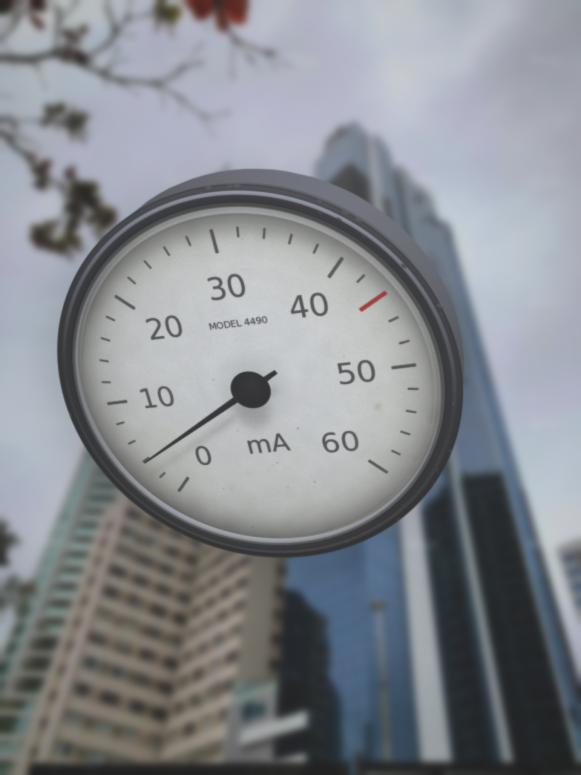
4 mA
